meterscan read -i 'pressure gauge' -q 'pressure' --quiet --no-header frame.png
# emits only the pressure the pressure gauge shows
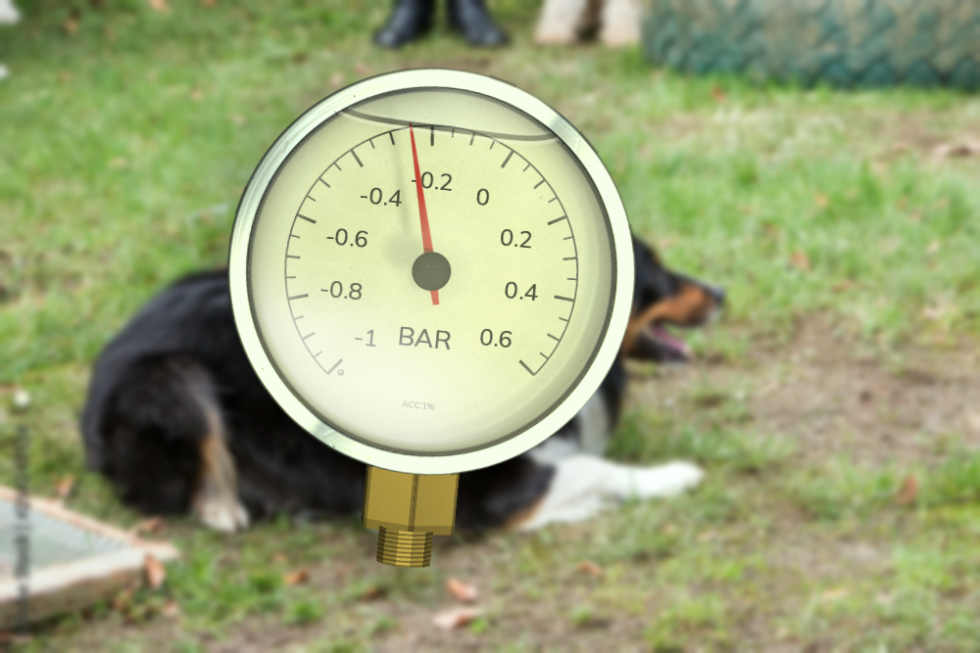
-0.25 bar
